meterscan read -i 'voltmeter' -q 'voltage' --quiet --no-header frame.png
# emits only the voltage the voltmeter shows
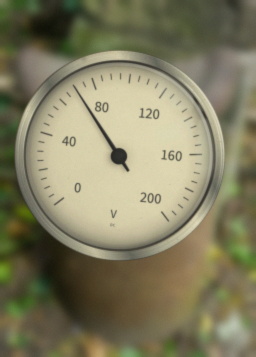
70 V
